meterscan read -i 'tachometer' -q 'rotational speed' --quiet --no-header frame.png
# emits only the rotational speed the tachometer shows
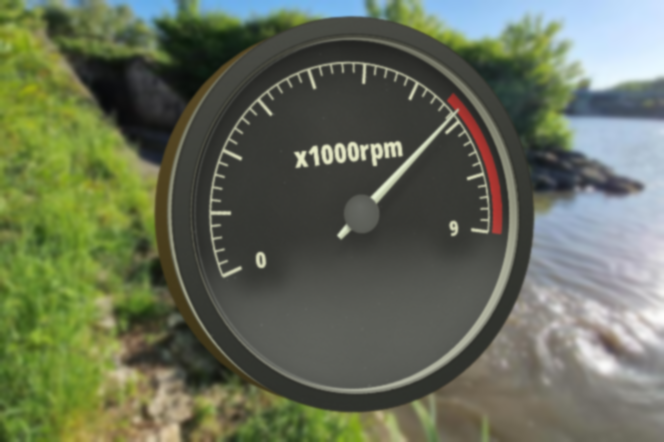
6800 rpm
